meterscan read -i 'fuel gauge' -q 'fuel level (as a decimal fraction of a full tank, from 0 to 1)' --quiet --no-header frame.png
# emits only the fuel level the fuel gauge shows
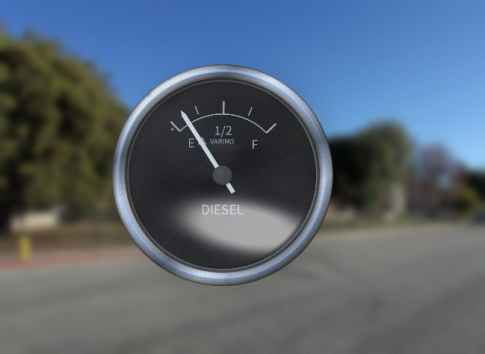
0.125
